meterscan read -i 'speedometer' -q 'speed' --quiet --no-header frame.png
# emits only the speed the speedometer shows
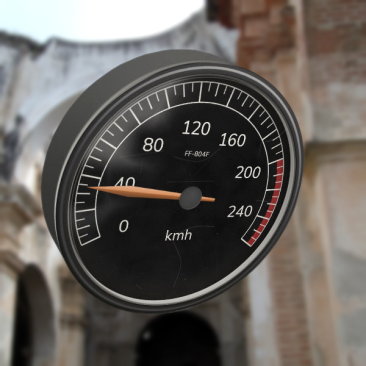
35 km/h
